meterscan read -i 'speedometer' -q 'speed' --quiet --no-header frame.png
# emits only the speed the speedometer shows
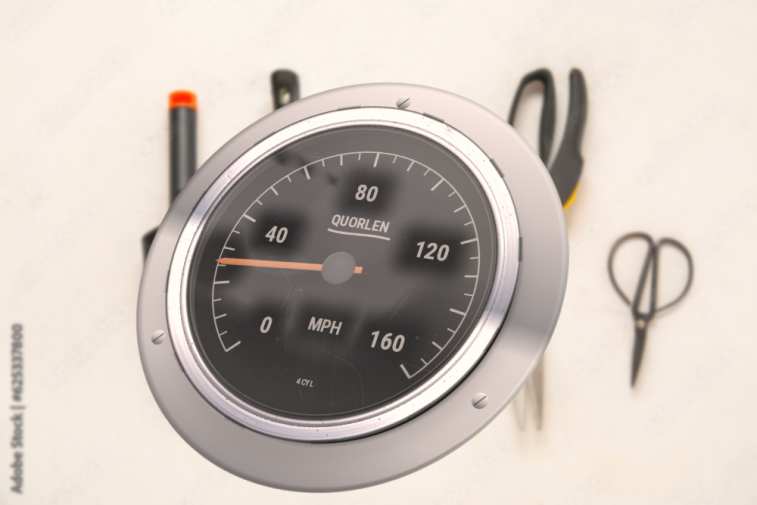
25 mph
